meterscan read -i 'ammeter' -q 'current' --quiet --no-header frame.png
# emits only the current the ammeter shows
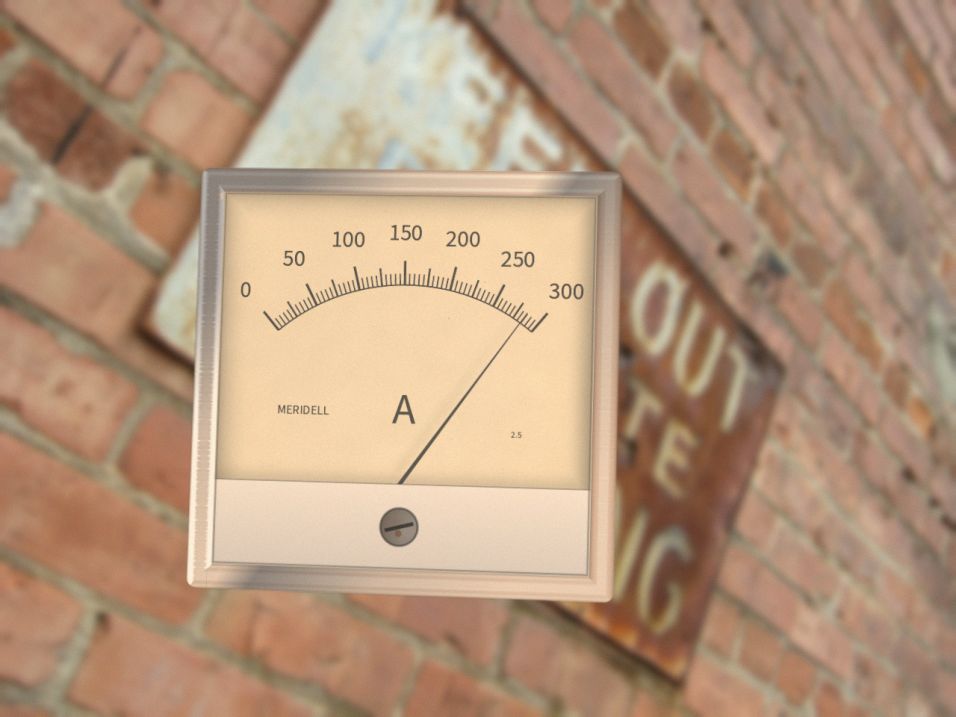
285 A
